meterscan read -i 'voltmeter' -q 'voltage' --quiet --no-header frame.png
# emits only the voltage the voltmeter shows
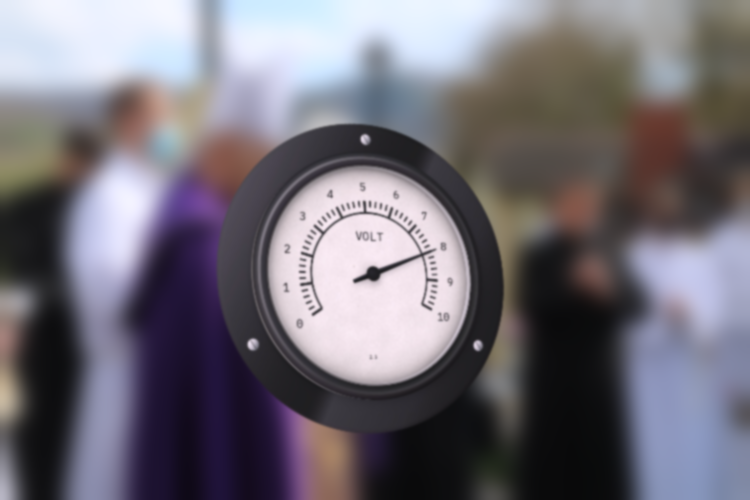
8 V
